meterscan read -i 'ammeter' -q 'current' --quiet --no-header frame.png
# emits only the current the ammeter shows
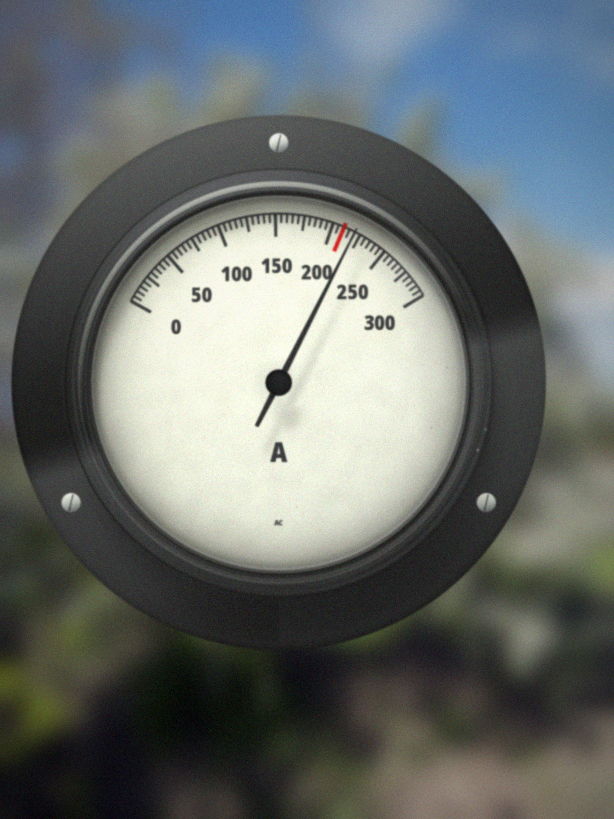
220 A
